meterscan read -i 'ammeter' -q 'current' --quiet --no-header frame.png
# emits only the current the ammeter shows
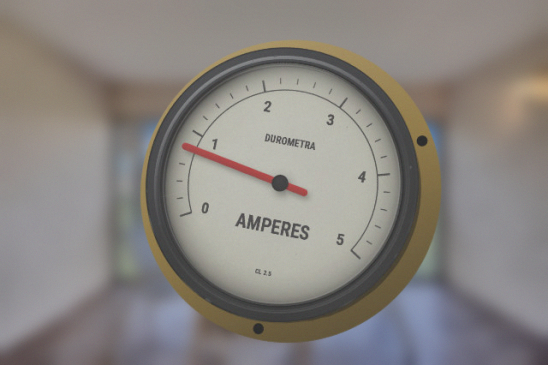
0.8 A
